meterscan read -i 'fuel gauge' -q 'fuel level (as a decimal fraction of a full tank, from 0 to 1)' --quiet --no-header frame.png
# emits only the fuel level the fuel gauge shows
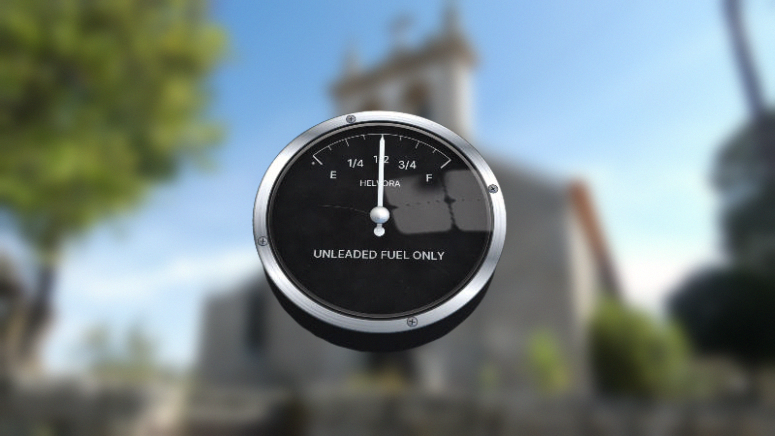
0.5
